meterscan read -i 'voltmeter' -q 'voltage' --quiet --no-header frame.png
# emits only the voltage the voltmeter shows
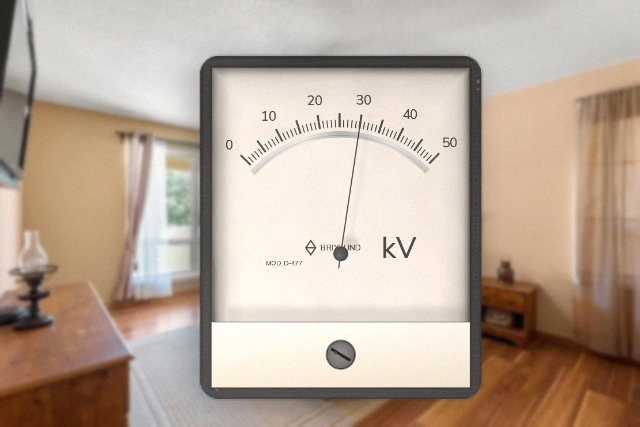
30 kV
